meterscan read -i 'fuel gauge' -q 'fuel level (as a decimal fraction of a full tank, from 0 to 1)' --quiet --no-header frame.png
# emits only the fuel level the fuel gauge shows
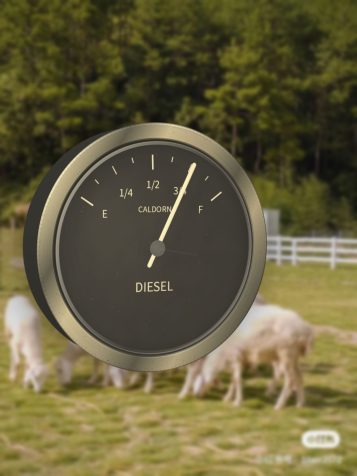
0.75
